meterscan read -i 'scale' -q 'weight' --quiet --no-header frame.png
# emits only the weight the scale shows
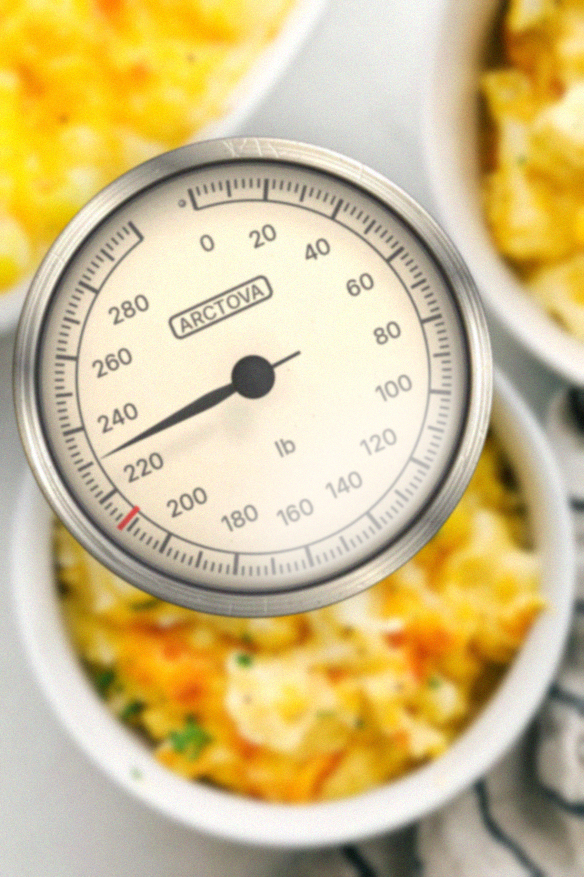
230 lb
